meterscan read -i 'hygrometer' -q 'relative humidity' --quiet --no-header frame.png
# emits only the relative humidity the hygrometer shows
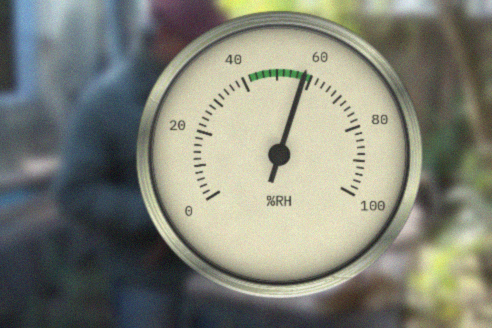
58 %
